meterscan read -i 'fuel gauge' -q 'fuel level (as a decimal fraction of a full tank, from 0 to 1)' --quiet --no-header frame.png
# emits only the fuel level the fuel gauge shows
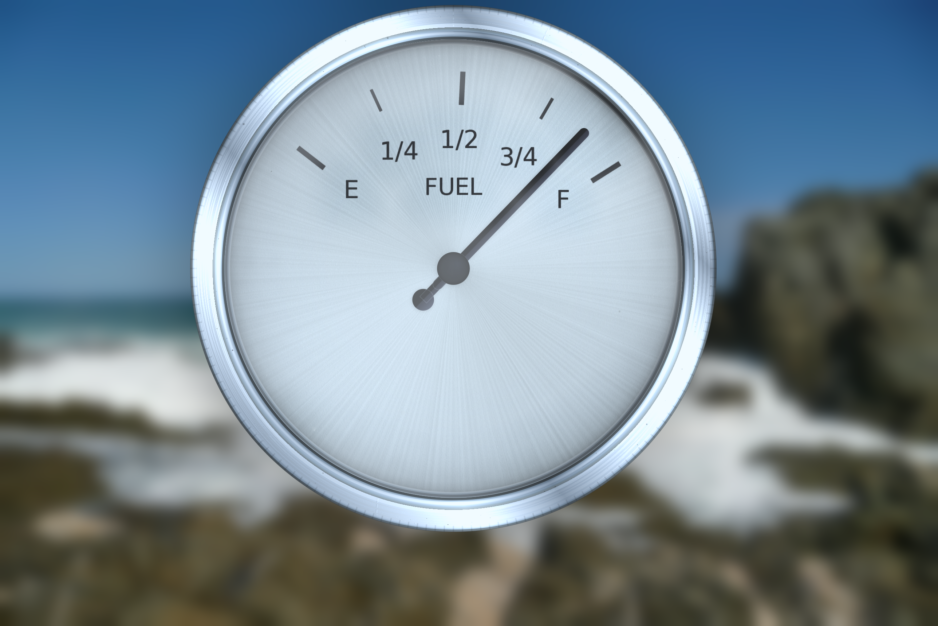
0.875
